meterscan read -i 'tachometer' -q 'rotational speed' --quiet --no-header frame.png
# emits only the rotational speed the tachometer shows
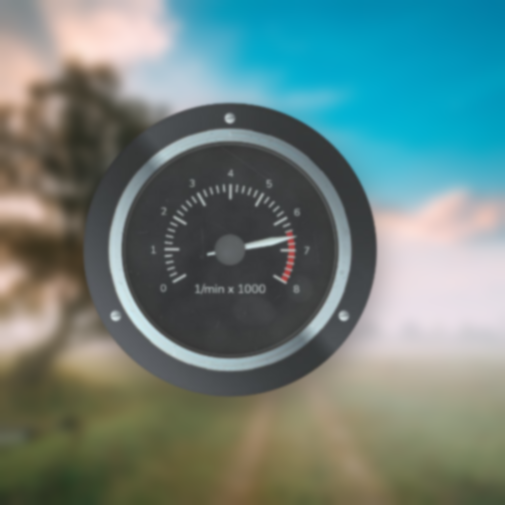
6600 rpm
